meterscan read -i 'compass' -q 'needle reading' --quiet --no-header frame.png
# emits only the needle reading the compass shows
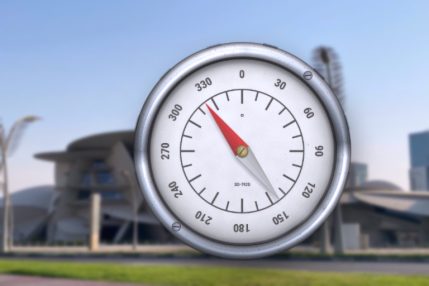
322.5 °
